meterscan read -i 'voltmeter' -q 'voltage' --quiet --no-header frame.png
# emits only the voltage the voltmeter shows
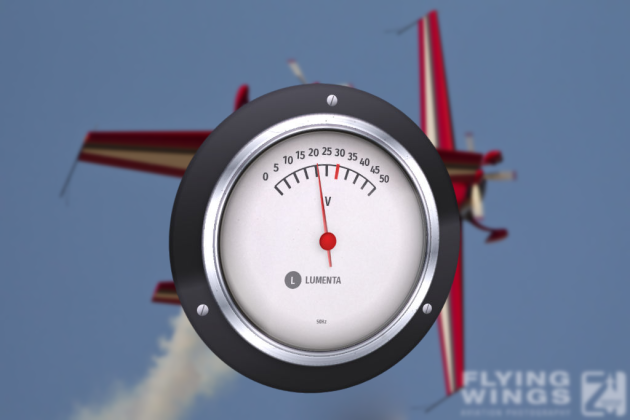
20 V
